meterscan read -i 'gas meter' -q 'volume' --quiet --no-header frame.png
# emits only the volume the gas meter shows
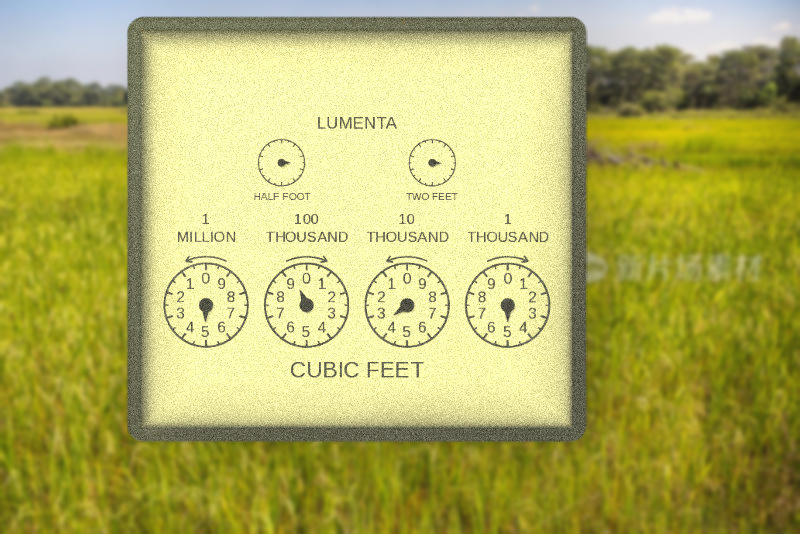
493500 ft³
